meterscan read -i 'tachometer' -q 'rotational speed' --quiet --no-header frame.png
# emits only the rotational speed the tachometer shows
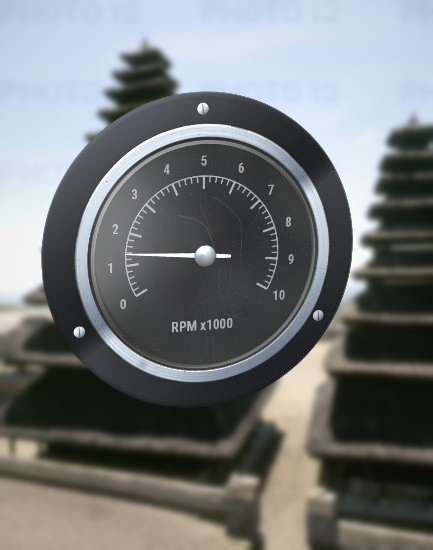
1400 rpm
